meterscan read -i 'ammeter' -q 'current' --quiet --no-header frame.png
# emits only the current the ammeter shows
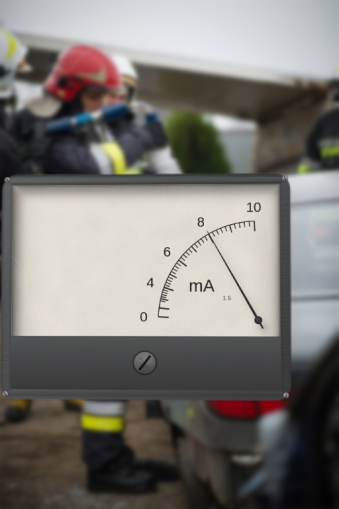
8 mA
